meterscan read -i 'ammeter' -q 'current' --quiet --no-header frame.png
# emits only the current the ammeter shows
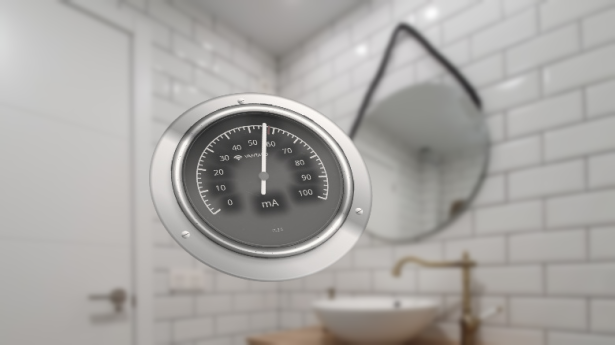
56 mA
